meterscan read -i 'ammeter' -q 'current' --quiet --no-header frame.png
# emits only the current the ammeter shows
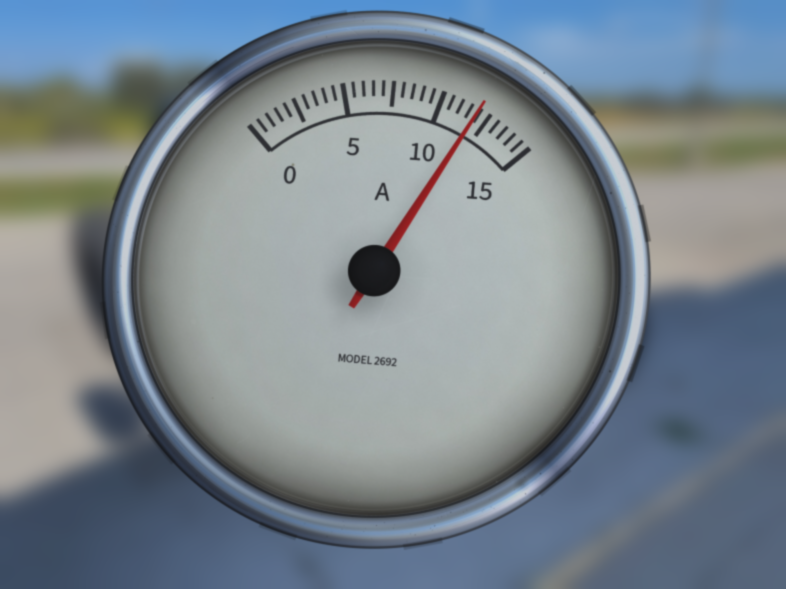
12 A
